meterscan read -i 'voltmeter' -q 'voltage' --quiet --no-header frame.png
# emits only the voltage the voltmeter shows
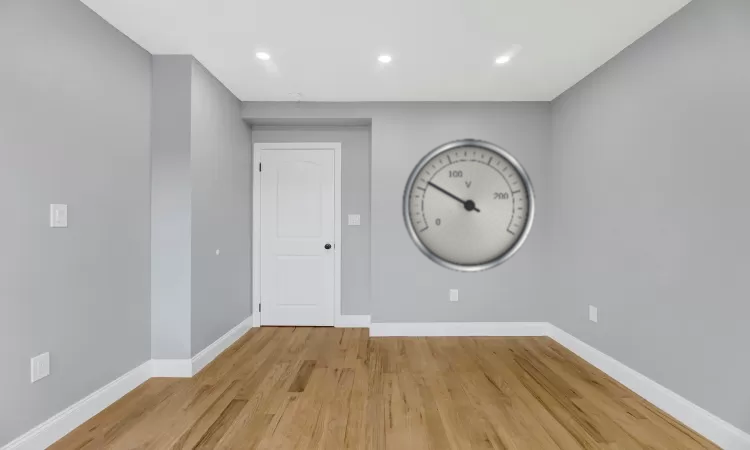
60 V
